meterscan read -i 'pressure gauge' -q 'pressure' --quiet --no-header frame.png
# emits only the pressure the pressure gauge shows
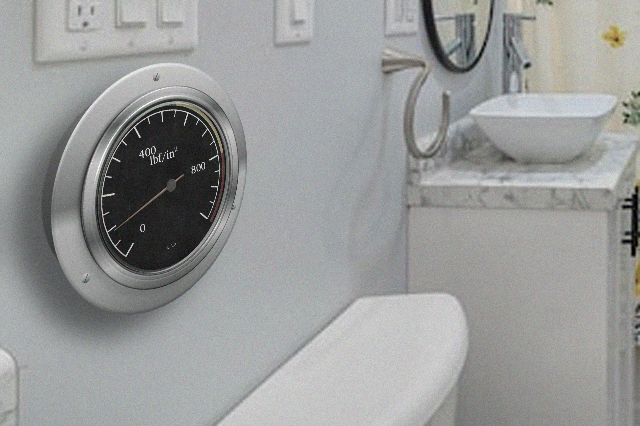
100 psi
